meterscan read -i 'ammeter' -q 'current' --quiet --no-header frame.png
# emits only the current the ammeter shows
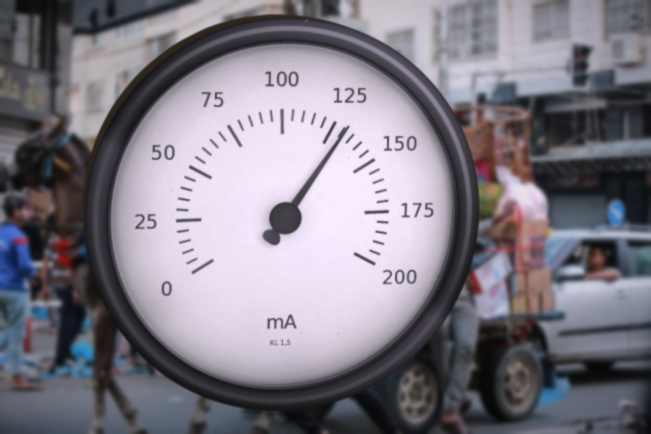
130 mA
